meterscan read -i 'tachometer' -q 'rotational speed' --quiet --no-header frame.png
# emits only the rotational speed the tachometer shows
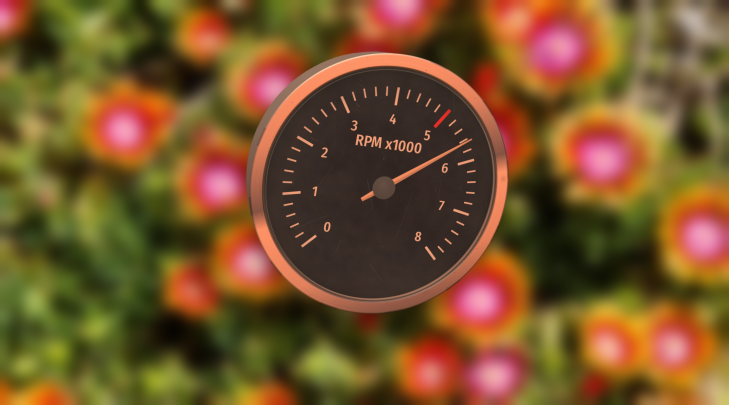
5600 rpm
